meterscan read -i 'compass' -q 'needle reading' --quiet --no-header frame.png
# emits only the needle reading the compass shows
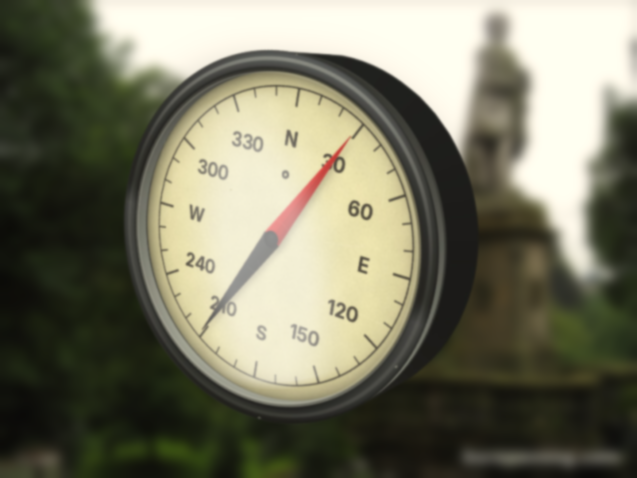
30 °
